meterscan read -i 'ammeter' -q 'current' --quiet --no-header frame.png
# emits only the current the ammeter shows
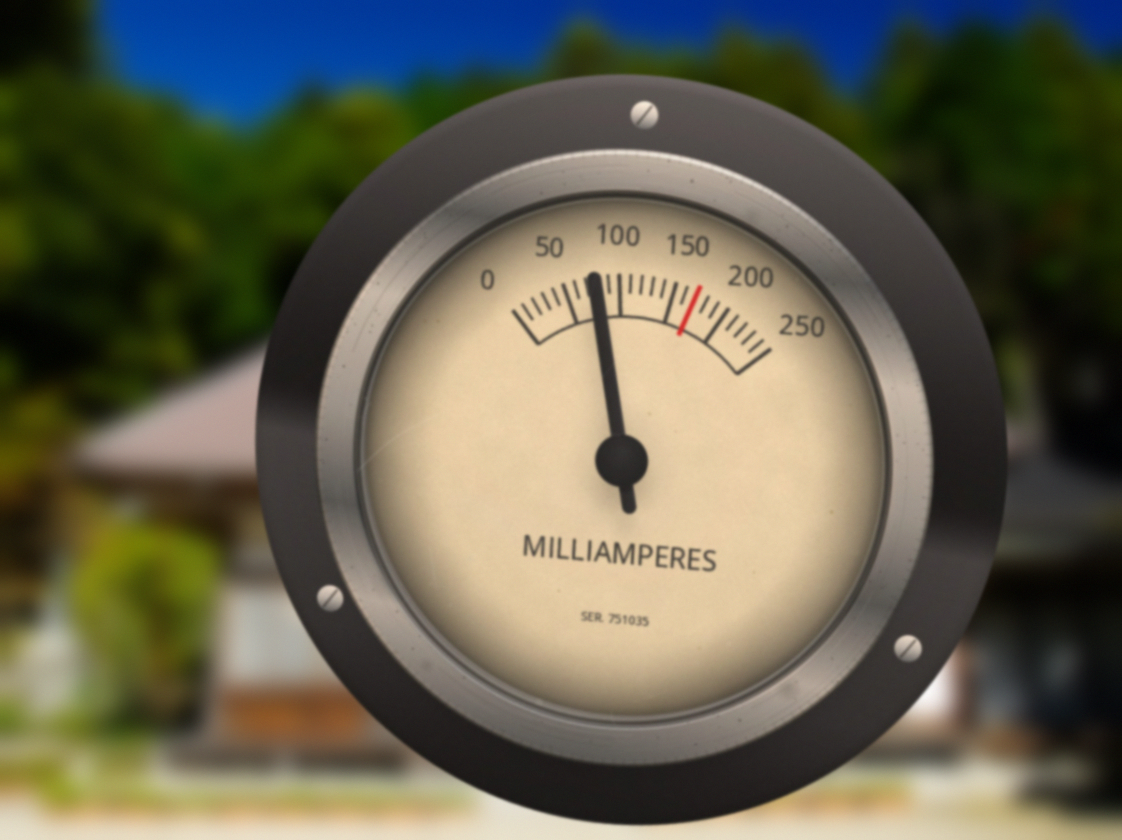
80 mA
